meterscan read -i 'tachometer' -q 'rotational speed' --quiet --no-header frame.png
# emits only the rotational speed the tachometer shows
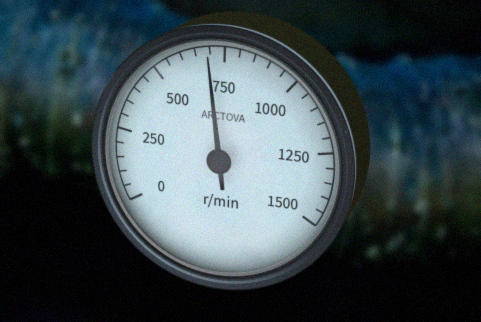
700 rpm
